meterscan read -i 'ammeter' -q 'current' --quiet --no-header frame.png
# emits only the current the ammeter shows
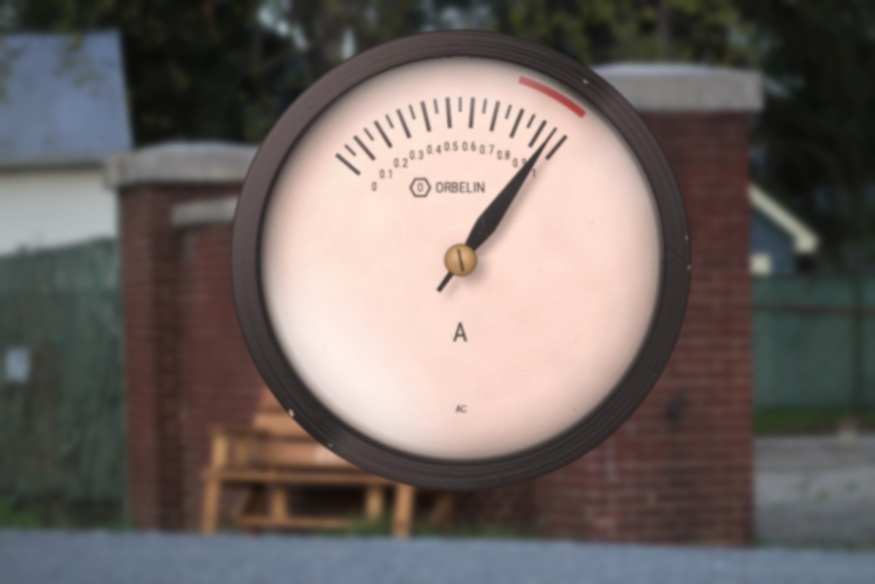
0.95 A
